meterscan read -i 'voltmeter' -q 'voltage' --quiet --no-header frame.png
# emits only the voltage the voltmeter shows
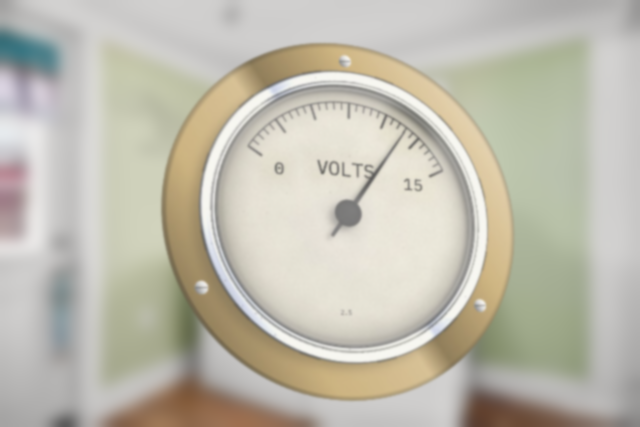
11.5 V
